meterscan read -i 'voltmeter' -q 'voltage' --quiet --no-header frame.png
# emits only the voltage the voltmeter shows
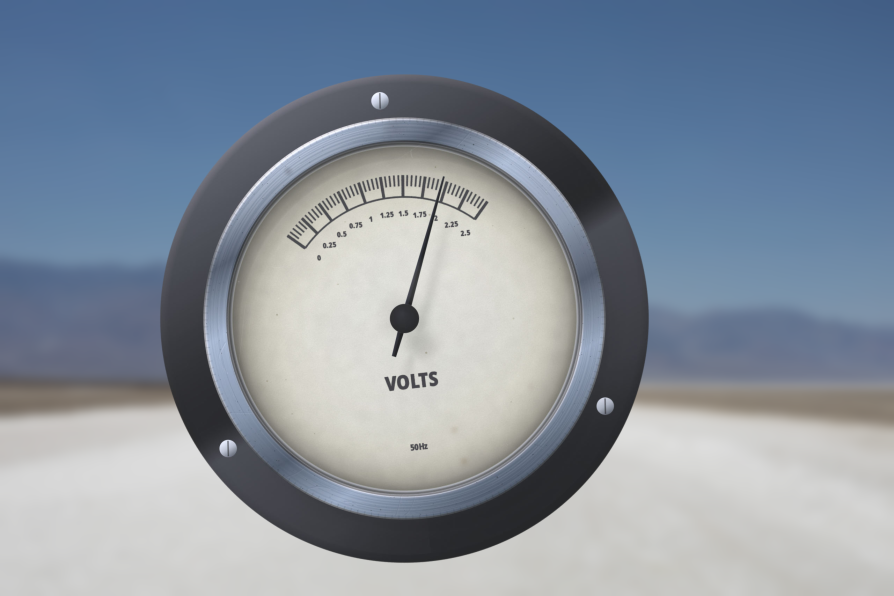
1.95 V
